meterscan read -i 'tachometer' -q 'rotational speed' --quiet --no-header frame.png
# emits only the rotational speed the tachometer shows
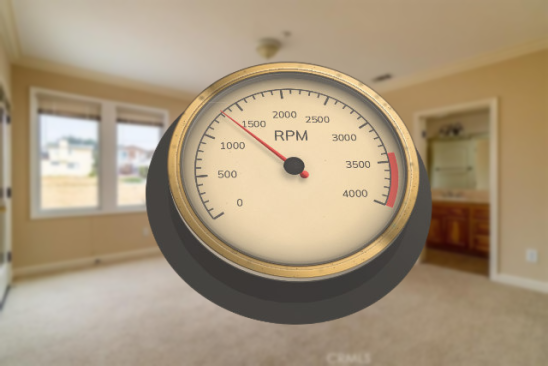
1300 rpm
